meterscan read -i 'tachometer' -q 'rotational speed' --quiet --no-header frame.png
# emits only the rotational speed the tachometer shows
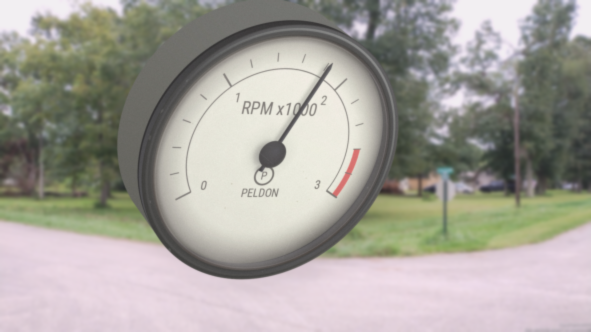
1800 rpm
